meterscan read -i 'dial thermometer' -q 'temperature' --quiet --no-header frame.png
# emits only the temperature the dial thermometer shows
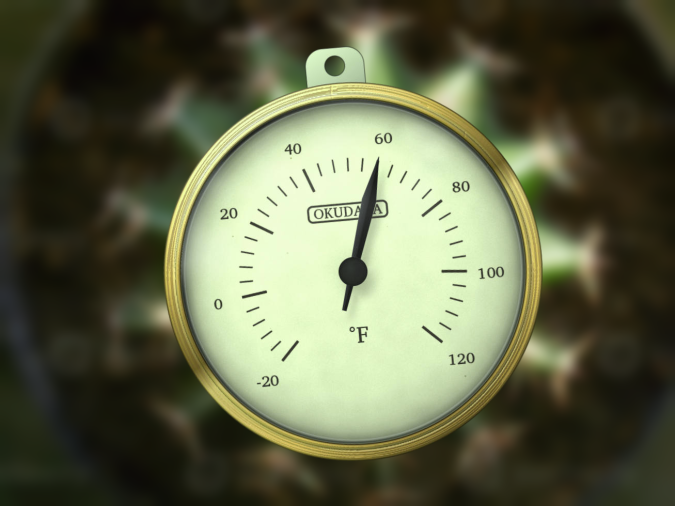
60 °F
